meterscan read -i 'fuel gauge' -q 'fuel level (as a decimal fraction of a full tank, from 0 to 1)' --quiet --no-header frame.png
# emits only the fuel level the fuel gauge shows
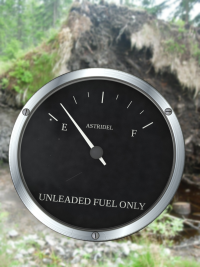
0.125
